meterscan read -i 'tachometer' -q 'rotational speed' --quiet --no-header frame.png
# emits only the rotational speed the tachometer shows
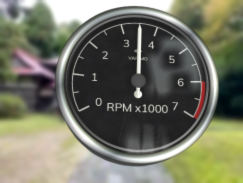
3500 rpm
